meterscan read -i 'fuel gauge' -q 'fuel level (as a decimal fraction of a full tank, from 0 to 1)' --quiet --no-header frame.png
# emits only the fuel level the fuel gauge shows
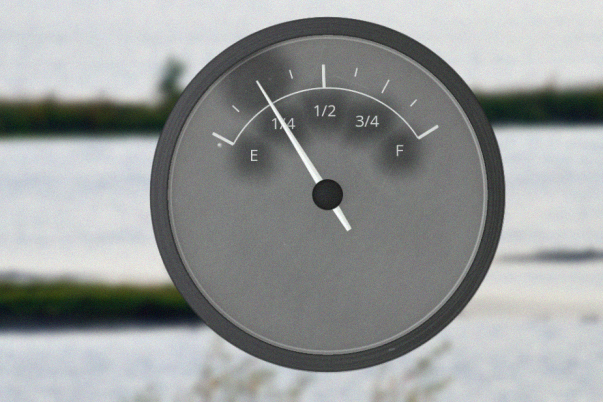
0.25
